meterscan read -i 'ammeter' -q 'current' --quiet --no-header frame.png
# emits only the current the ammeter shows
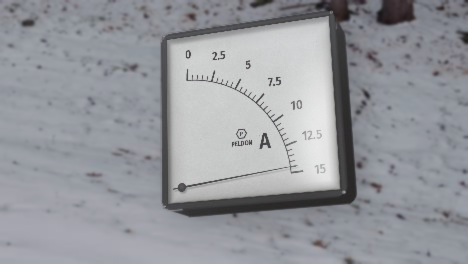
14.5 A
